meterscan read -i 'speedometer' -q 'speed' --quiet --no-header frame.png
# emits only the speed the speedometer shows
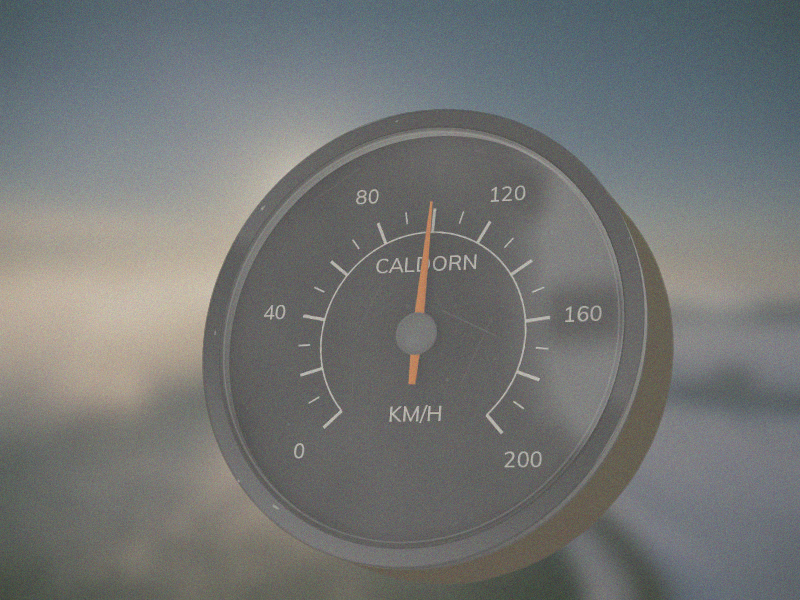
100 km/h
